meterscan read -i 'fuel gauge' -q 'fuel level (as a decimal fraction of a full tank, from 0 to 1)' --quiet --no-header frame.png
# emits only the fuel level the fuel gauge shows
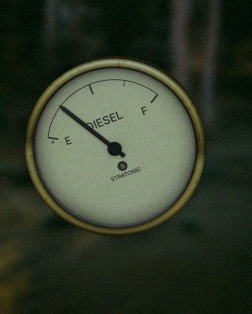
0.25
